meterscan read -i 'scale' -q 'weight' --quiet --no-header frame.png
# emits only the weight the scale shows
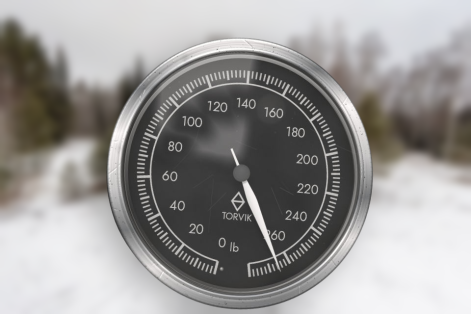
266 lb
